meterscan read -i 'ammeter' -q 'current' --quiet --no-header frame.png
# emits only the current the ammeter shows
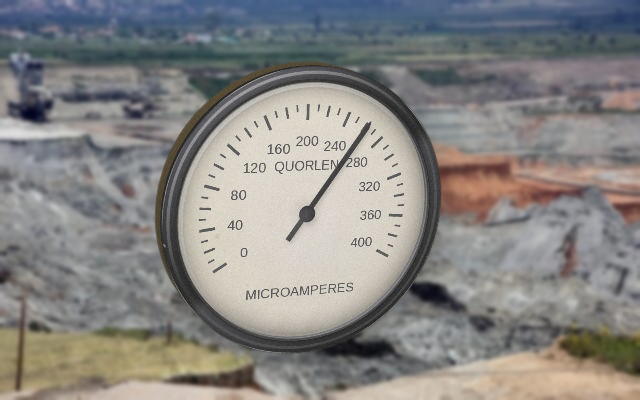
260 µA
